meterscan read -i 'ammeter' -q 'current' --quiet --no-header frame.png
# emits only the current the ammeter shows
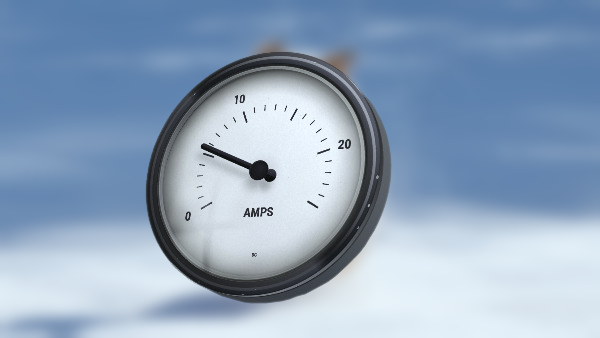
5.5 A
